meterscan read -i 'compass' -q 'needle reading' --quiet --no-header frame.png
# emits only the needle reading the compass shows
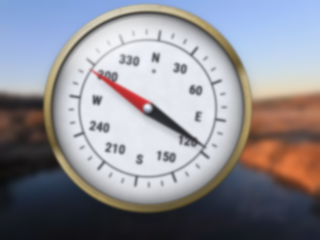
295 °
